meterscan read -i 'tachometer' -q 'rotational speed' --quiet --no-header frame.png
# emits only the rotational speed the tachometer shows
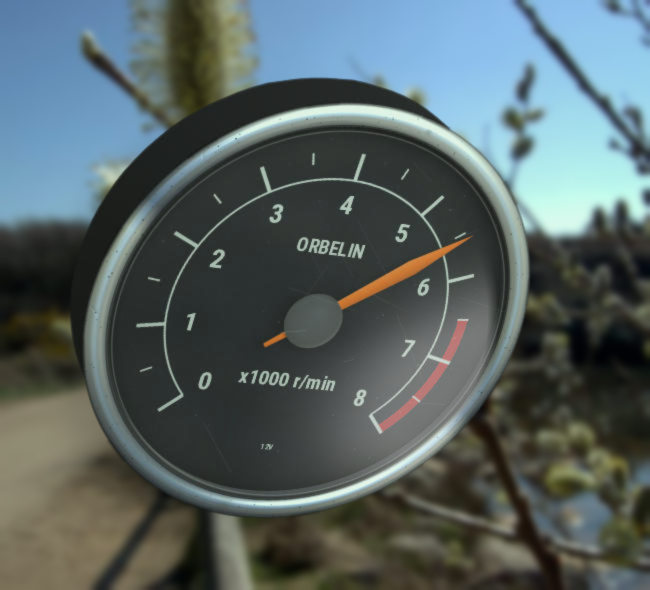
5500 rpm
